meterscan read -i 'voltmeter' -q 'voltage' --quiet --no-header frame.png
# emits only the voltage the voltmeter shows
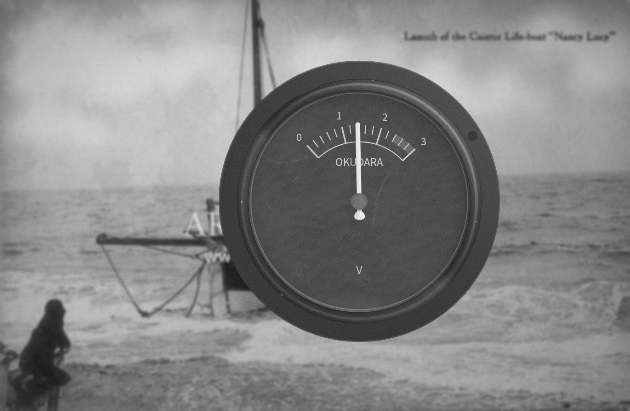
1.4 V
